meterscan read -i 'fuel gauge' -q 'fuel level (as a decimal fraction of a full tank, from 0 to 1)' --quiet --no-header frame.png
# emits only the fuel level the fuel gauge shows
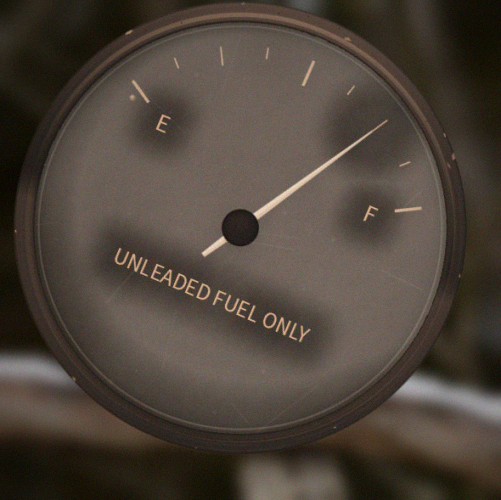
0.75
